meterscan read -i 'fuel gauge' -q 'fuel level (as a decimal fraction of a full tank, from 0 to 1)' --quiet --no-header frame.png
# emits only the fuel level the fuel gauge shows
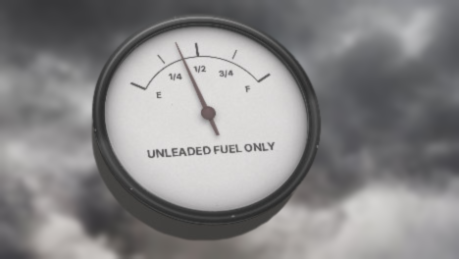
0.375
